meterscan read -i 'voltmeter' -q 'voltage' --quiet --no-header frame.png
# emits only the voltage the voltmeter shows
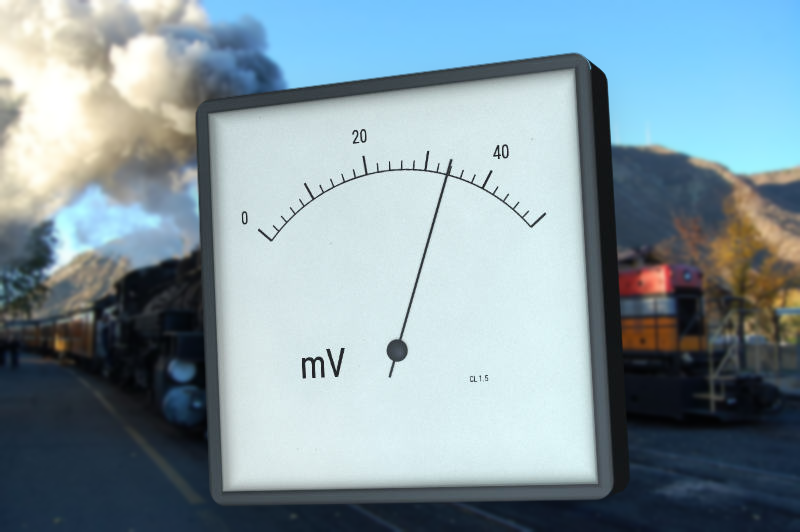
34 mV
